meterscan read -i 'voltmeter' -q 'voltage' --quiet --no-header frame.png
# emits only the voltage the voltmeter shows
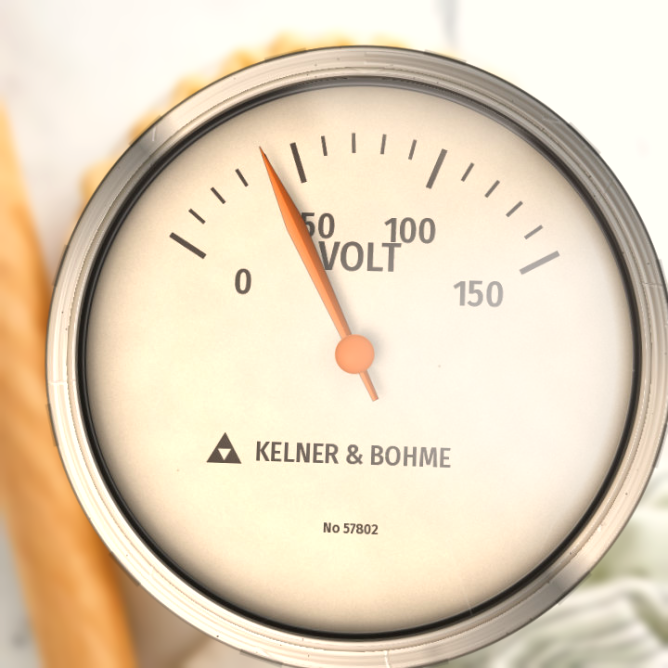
40 V
